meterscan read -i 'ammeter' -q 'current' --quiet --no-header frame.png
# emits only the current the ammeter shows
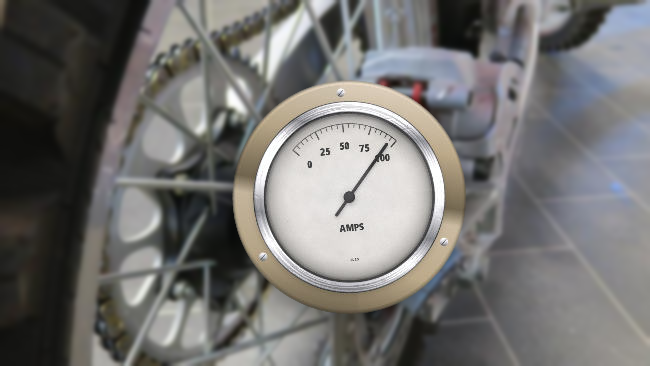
95 A
